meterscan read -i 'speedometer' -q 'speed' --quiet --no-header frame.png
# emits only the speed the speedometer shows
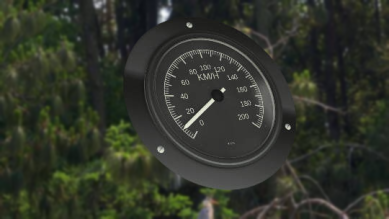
10 km/h
